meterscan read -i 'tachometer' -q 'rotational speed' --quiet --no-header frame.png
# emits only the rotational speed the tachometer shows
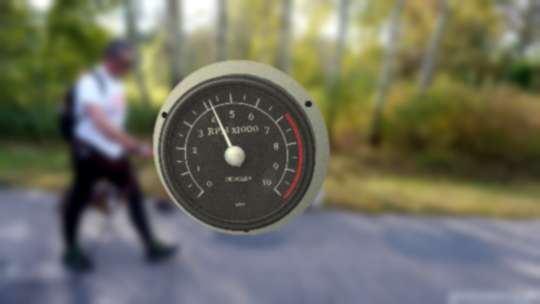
4250 rpm
